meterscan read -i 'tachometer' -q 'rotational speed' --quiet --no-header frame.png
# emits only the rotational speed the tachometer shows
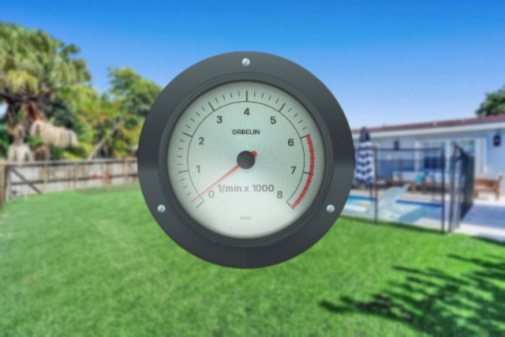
200 rpm
